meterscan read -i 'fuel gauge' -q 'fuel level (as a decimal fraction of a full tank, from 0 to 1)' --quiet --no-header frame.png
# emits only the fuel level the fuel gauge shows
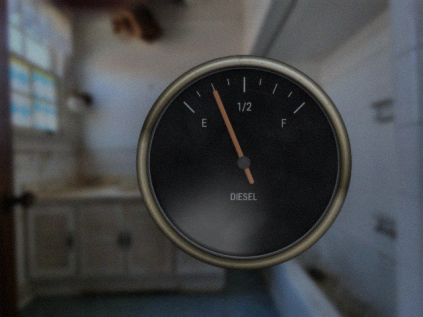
0.25
